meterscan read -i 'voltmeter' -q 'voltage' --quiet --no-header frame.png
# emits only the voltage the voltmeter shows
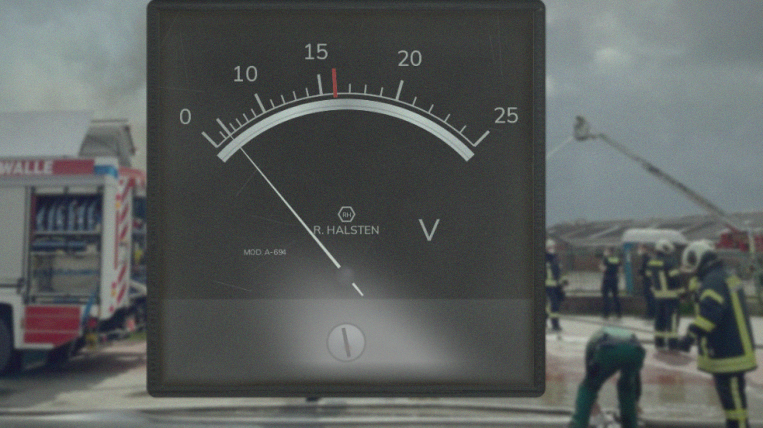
5 V
